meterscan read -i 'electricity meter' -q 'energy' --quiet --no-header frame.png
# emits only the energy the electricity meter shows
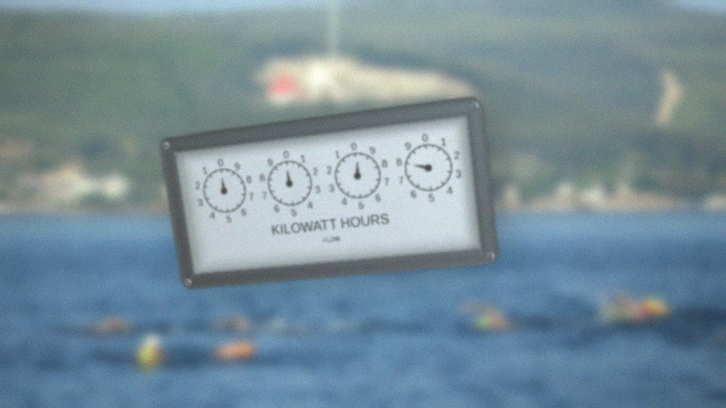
9998 kWh
